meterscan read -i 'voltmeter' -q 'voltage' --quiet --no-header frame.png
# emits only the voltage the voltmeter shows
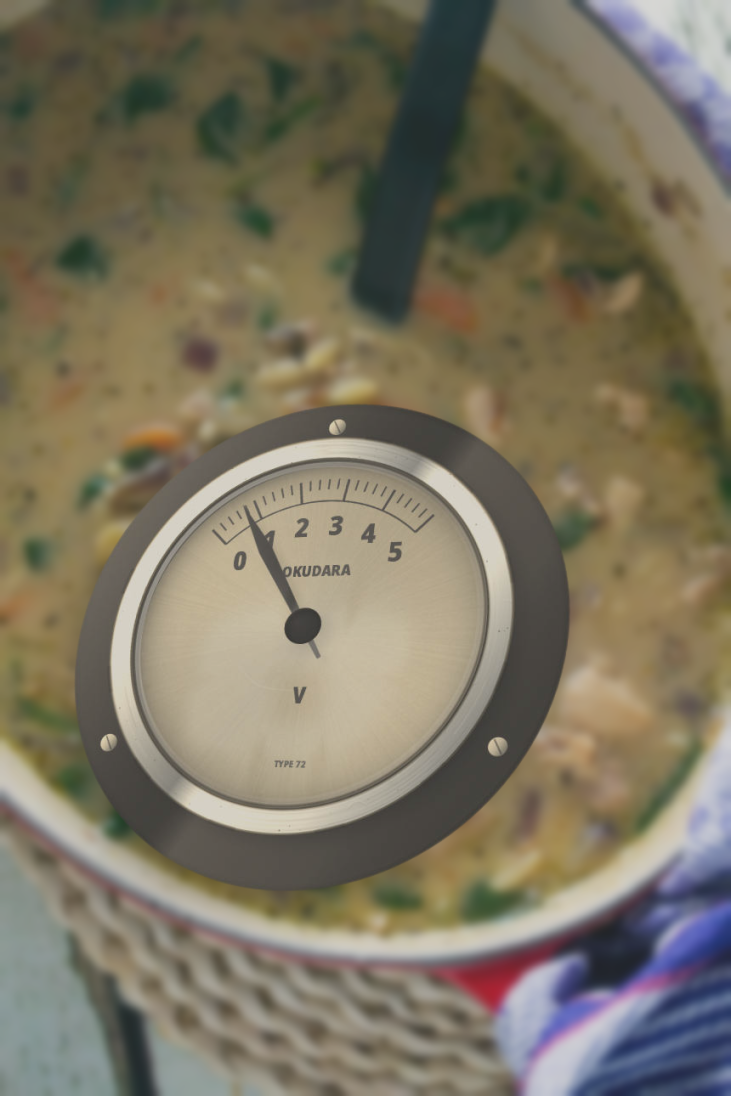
0.8 V
